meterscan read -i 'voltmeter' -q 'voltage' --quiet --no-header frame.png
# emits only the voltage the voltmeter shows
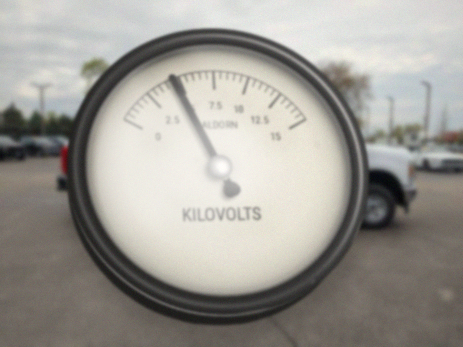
4.5 kV
